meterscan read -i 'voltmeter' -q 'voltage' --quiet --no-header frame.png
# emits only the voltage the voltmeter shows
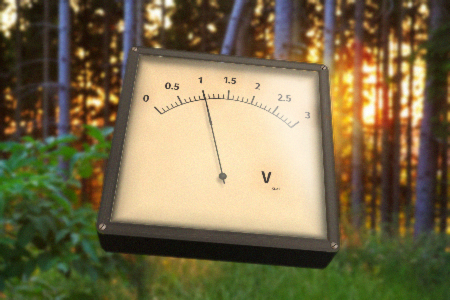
1 V
